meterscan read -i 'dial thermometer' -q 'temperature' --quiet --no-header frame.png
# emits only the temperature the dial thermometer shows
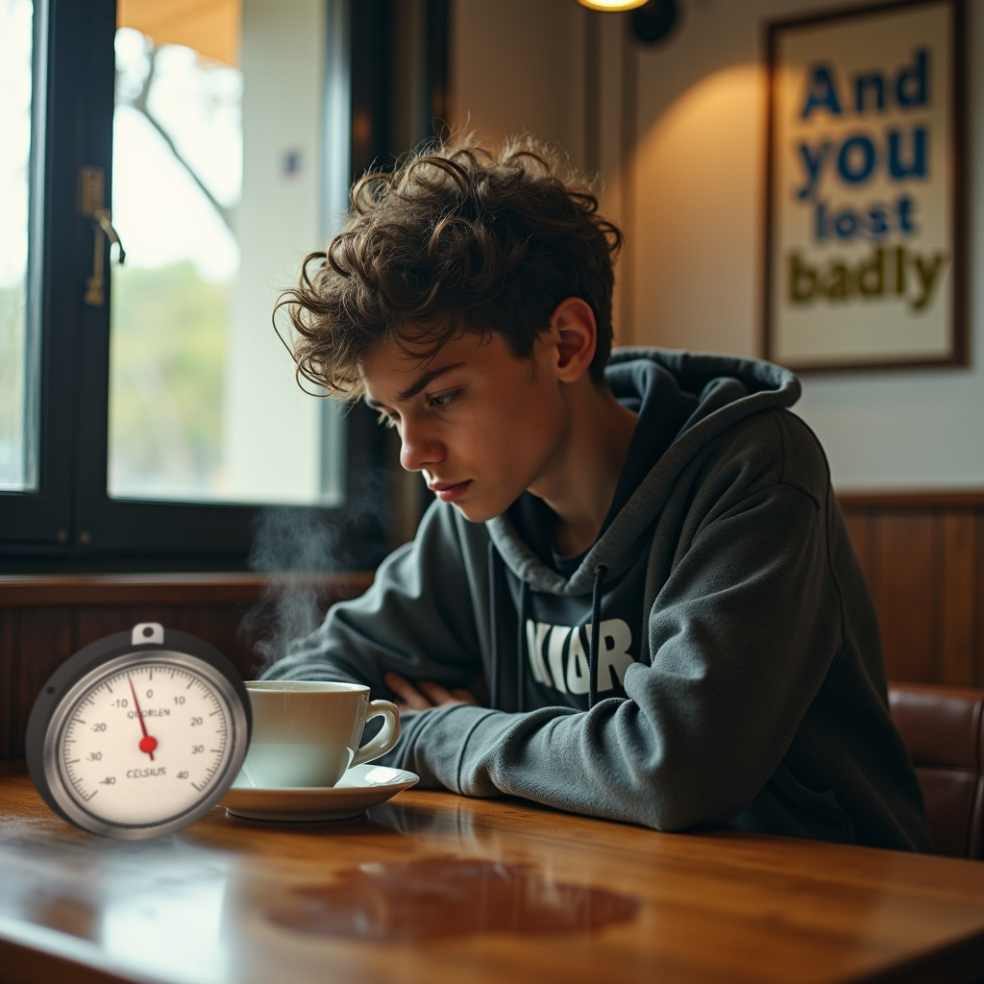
-5 °C
